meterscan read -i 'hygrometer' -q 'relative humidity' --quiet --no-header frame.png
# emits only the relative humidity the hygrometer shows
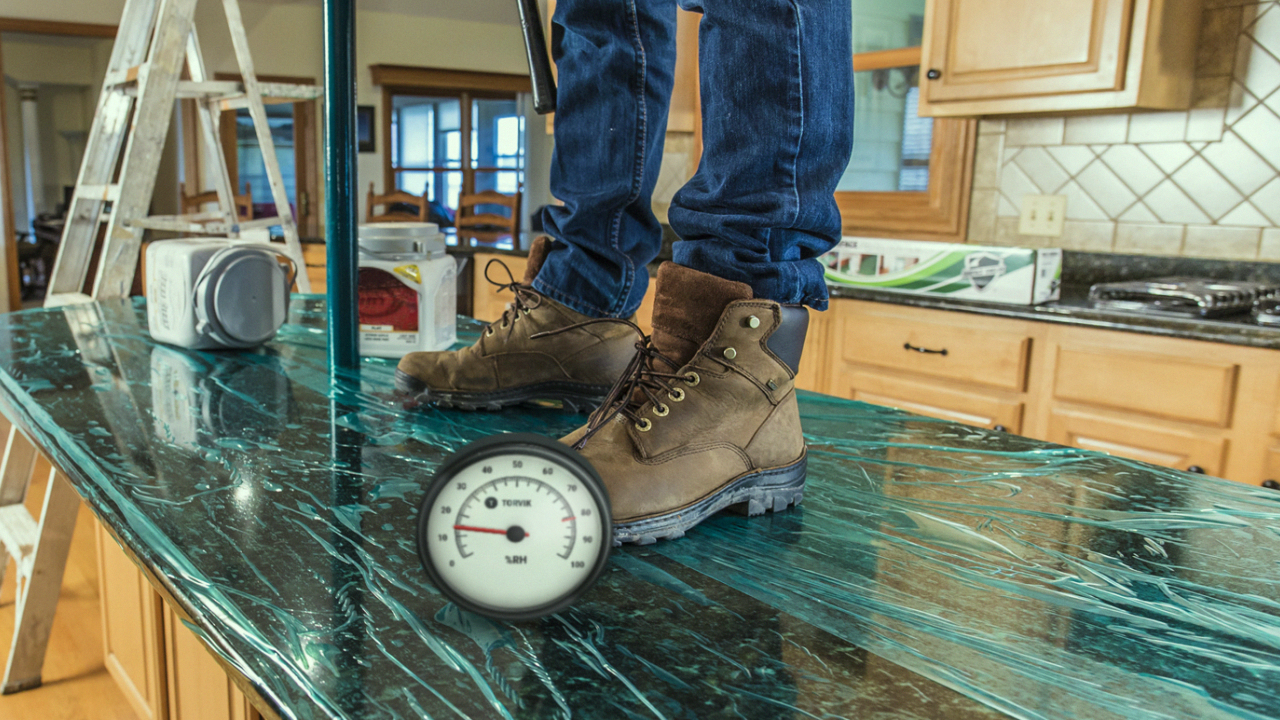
15 %
